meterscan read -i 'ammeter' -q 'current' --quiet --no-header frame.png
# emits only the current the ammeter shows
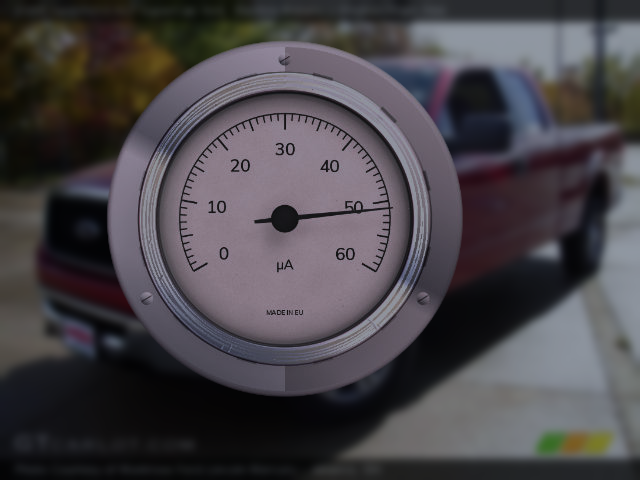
51 µA
